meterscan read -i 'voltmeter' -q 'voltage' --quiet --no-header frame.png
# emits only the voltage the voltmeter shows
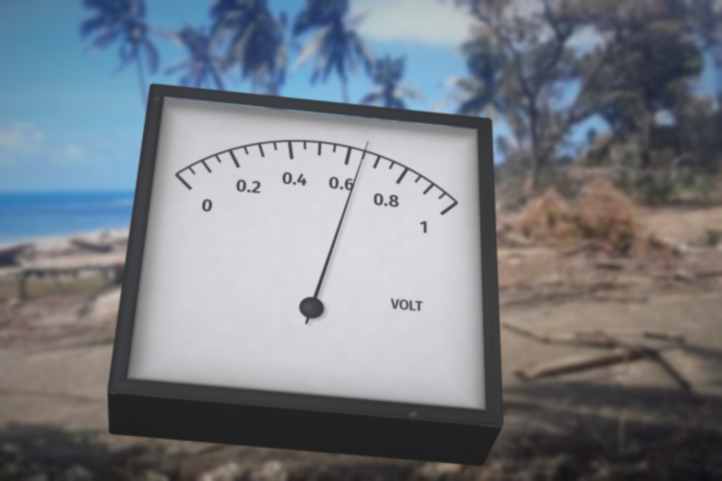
0.65 V
